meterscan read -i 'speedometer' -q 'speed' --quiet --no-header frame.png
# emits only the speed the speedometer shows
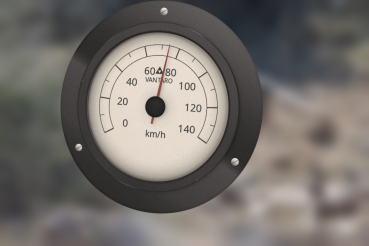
75 km/h
